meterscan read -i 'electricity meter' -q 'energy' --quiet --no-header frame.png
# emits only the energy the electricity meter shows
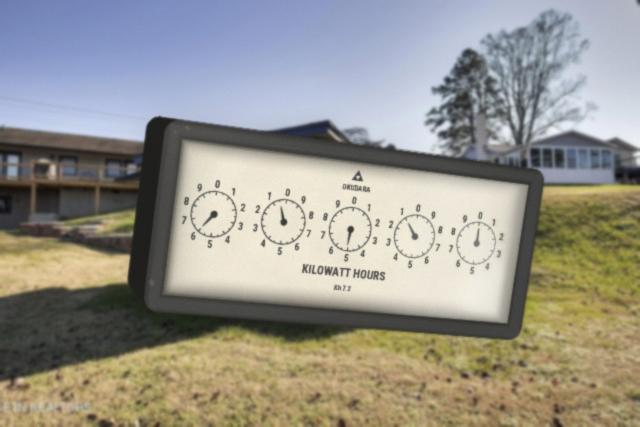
60510 kWh
